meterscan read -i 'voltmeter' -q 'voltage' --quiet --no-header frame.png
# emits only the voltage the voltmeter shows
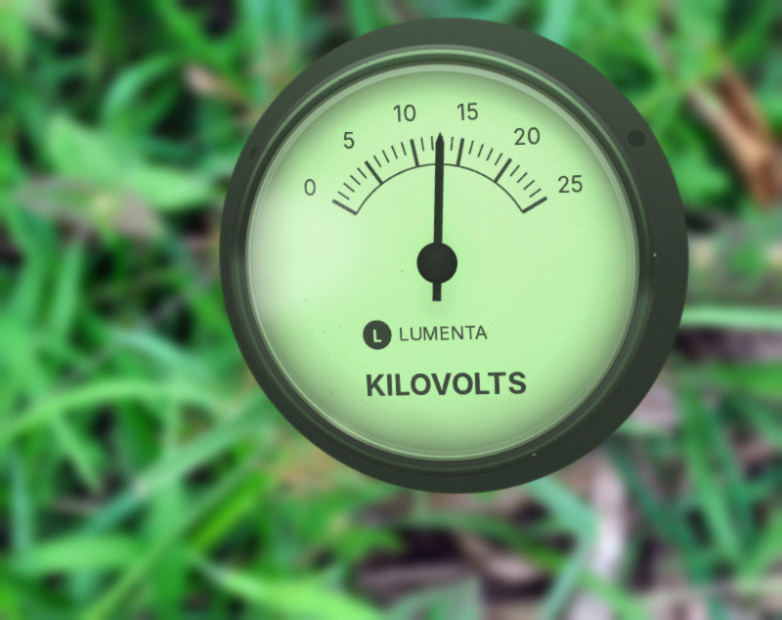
13 kV
